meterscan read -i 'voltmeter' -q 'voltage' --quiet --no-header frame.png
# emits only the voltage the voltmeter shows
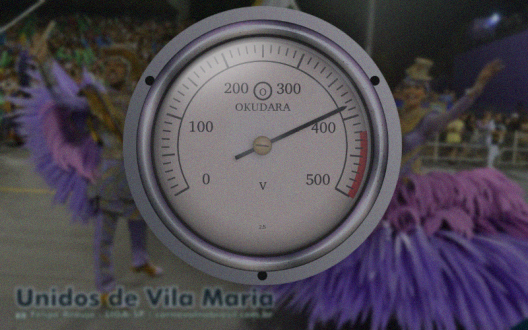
385 V
